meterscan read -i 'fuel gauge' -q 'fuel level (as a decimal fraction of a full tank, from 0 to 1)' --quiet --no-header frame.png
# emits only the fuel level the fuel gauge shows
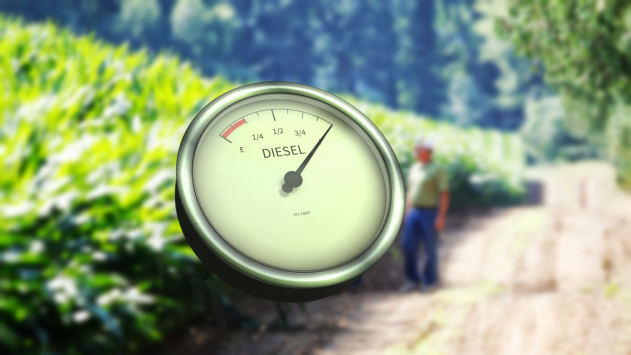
1
